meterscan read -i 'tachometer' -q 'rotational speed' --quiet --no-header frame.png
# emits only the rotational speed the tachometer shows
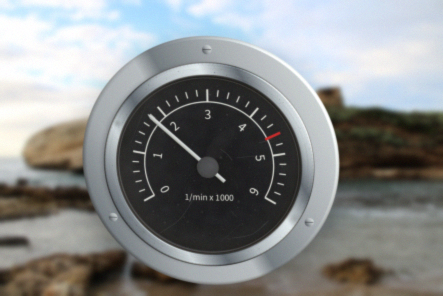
1800 rpm
